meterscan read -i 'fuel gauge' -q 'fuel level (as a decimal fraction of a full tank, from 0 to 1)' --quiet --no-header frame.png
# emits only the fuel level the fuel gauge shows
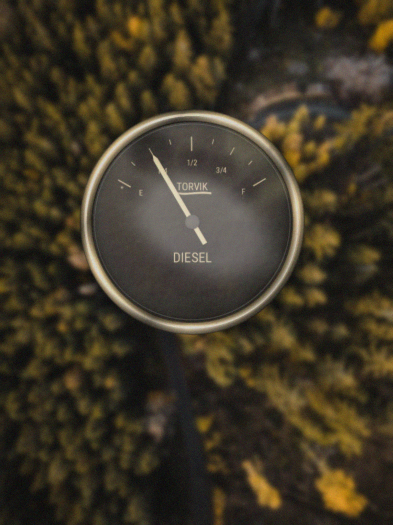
0.25
